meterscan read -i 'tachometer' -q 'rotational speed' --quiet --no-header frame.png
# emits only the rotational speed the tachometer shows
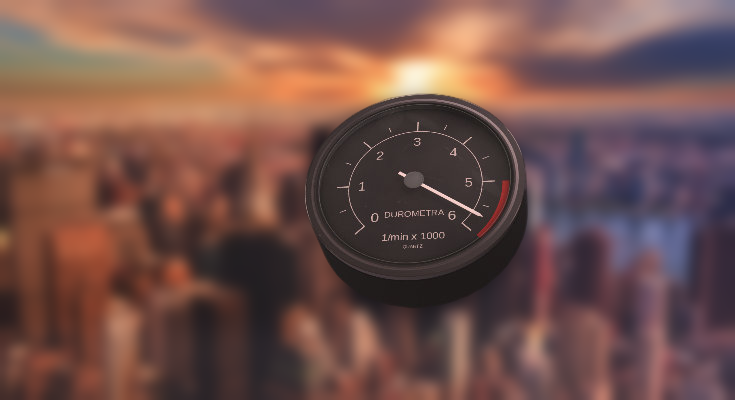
5750 rpm
